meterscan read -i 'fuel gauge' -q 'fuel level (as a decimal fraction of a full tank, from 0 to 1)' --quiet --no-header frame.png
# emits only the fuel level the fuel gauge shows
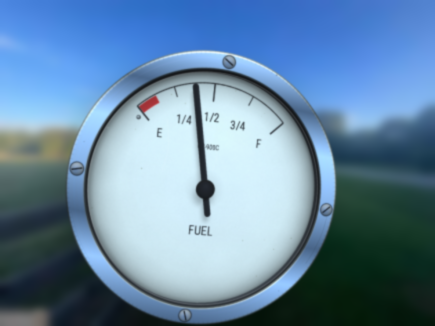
0.375
